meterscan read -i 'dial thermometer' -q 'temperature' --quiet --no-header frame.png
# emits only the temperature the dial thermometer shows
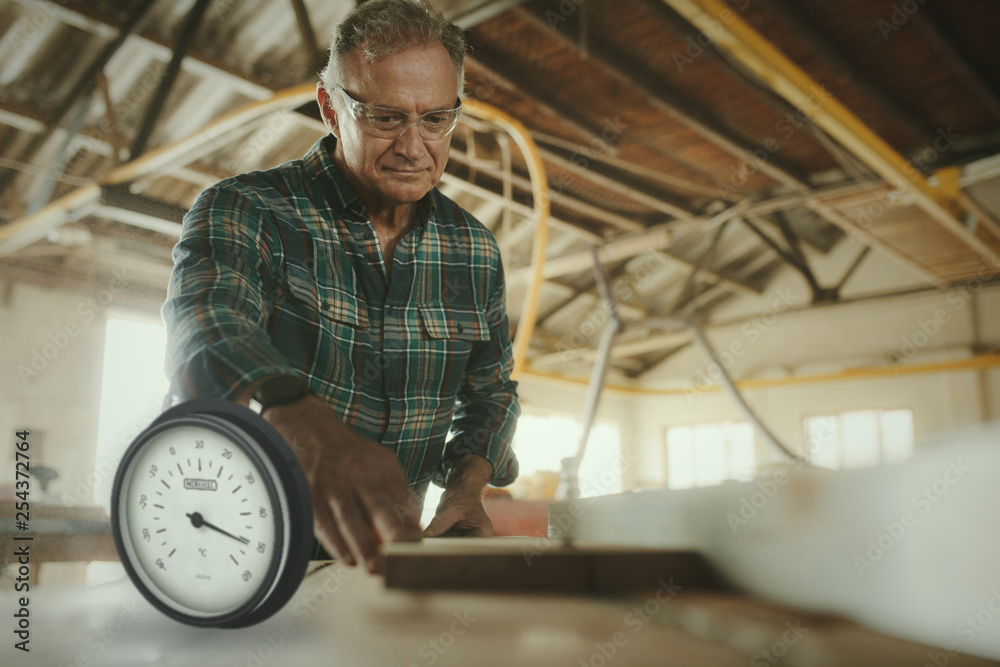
50 °C
